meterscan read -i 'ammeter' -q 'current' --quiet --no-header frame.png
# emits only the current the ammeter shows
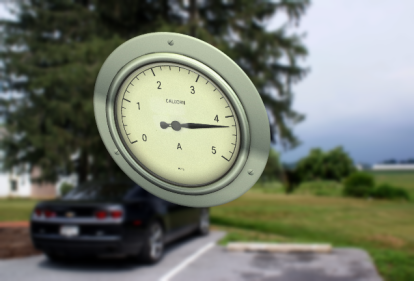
4.2 A
